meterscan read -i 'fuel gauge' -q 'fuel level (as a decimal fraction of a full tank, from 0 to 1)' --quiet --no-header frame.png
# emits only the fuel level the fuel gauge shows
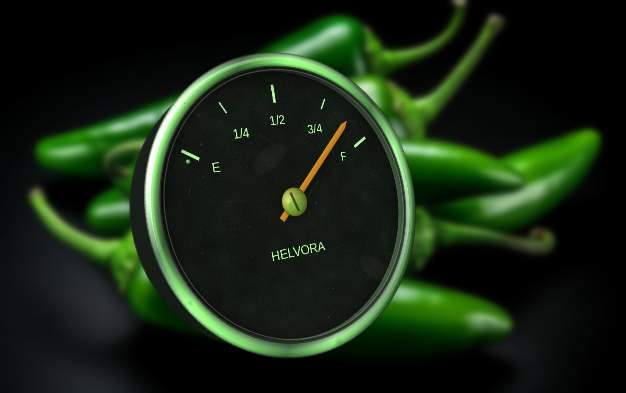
0.875
